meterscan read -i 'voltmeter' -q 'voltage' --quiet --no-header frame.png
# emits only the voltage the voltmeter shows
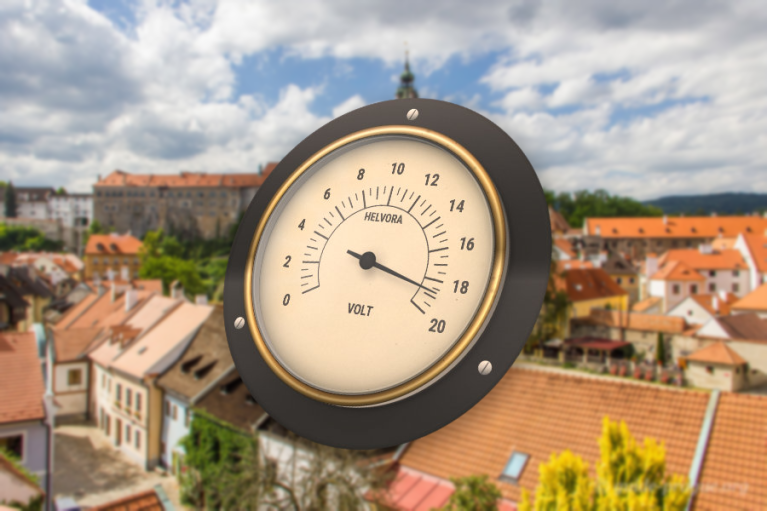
18.75 V
